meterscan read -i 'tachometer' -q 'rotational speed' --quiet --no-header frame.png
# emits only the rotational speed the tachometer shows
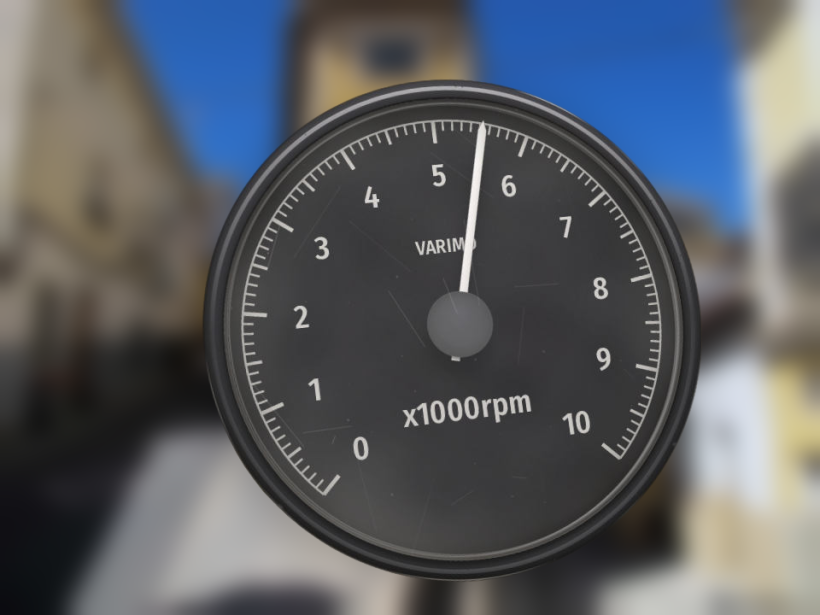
5500 rpm
